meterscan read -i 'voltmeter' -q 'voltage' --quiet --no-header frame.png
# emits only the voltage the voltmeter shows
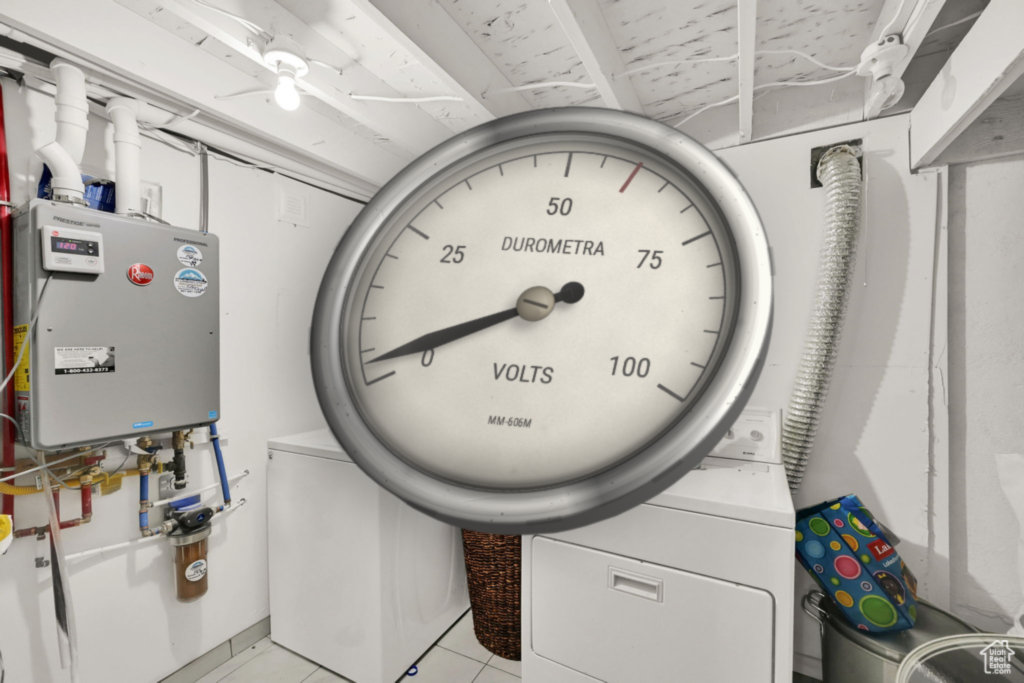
2.5 V
